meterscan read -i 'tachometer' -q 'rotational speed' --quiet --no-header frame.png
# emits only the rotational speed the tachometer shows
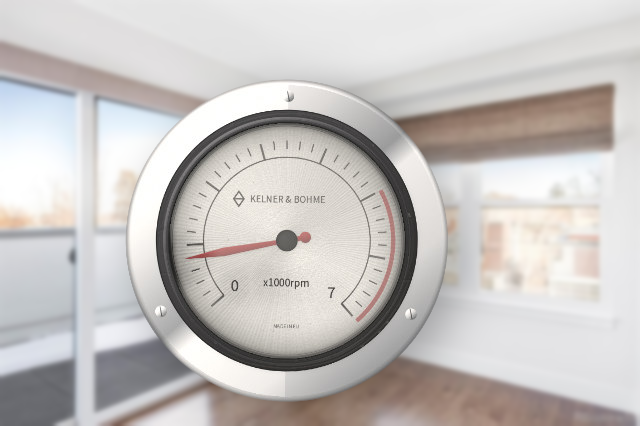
800 rpm
